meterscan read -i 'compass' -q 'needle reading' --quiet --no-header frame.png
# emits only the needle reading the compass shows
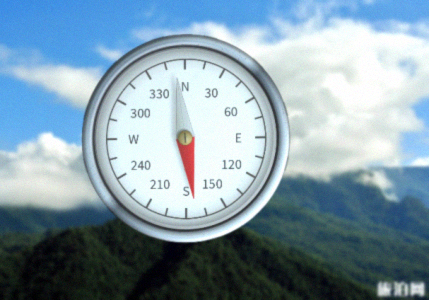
172.5 °
